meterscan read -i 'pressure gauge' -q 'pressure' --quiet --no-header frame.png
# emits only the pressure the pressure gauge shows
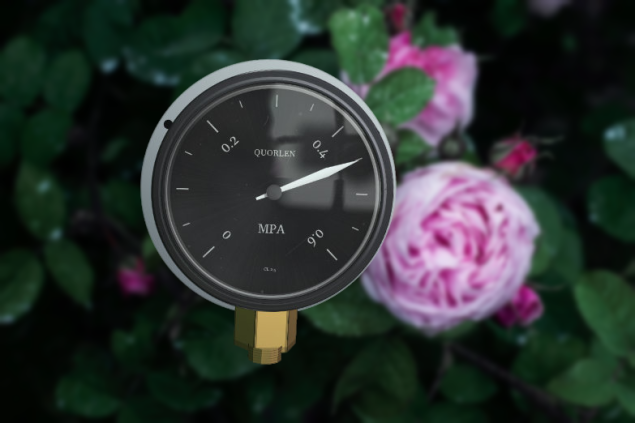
0.45 MPa
